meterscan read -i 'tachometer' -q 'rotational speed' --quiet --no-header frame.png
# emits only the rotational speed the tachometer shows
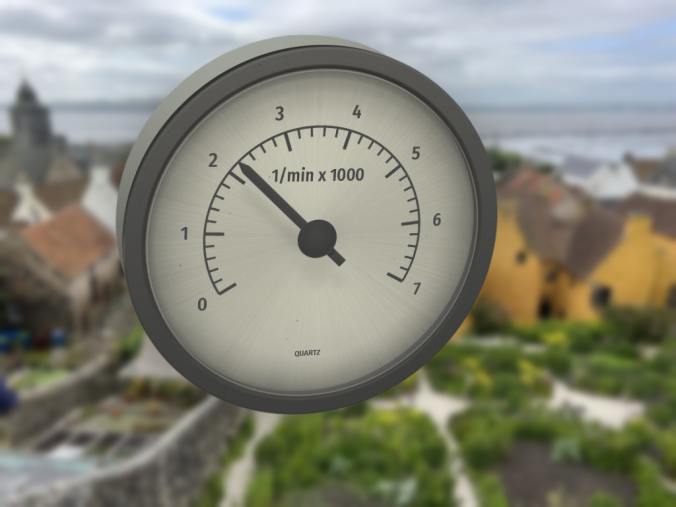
2200 rpm
